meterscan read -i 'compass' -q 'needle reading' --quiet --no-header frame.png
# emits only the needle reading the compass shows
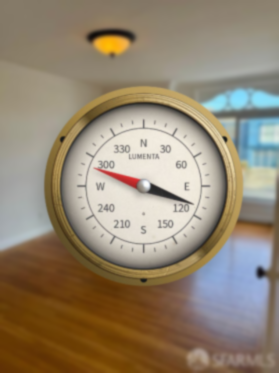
290 °
